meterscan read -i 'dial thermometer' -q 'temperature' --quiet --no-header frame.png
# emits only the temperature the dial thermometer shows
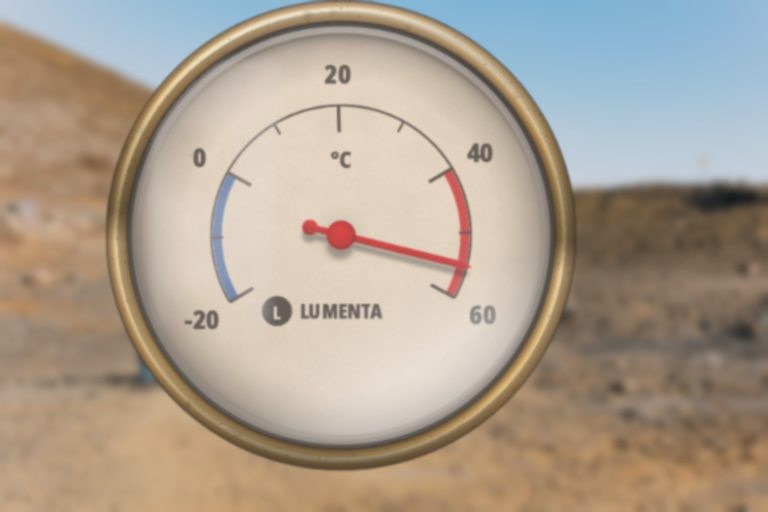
55 °C
